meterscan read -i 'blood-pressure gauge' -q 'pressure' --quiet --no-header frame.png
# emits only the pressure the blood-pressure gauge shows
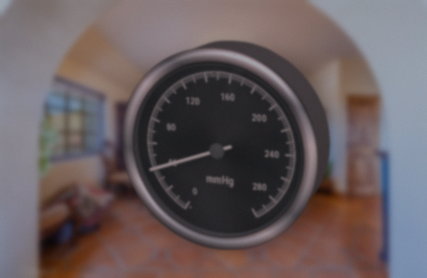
40 mmHg
